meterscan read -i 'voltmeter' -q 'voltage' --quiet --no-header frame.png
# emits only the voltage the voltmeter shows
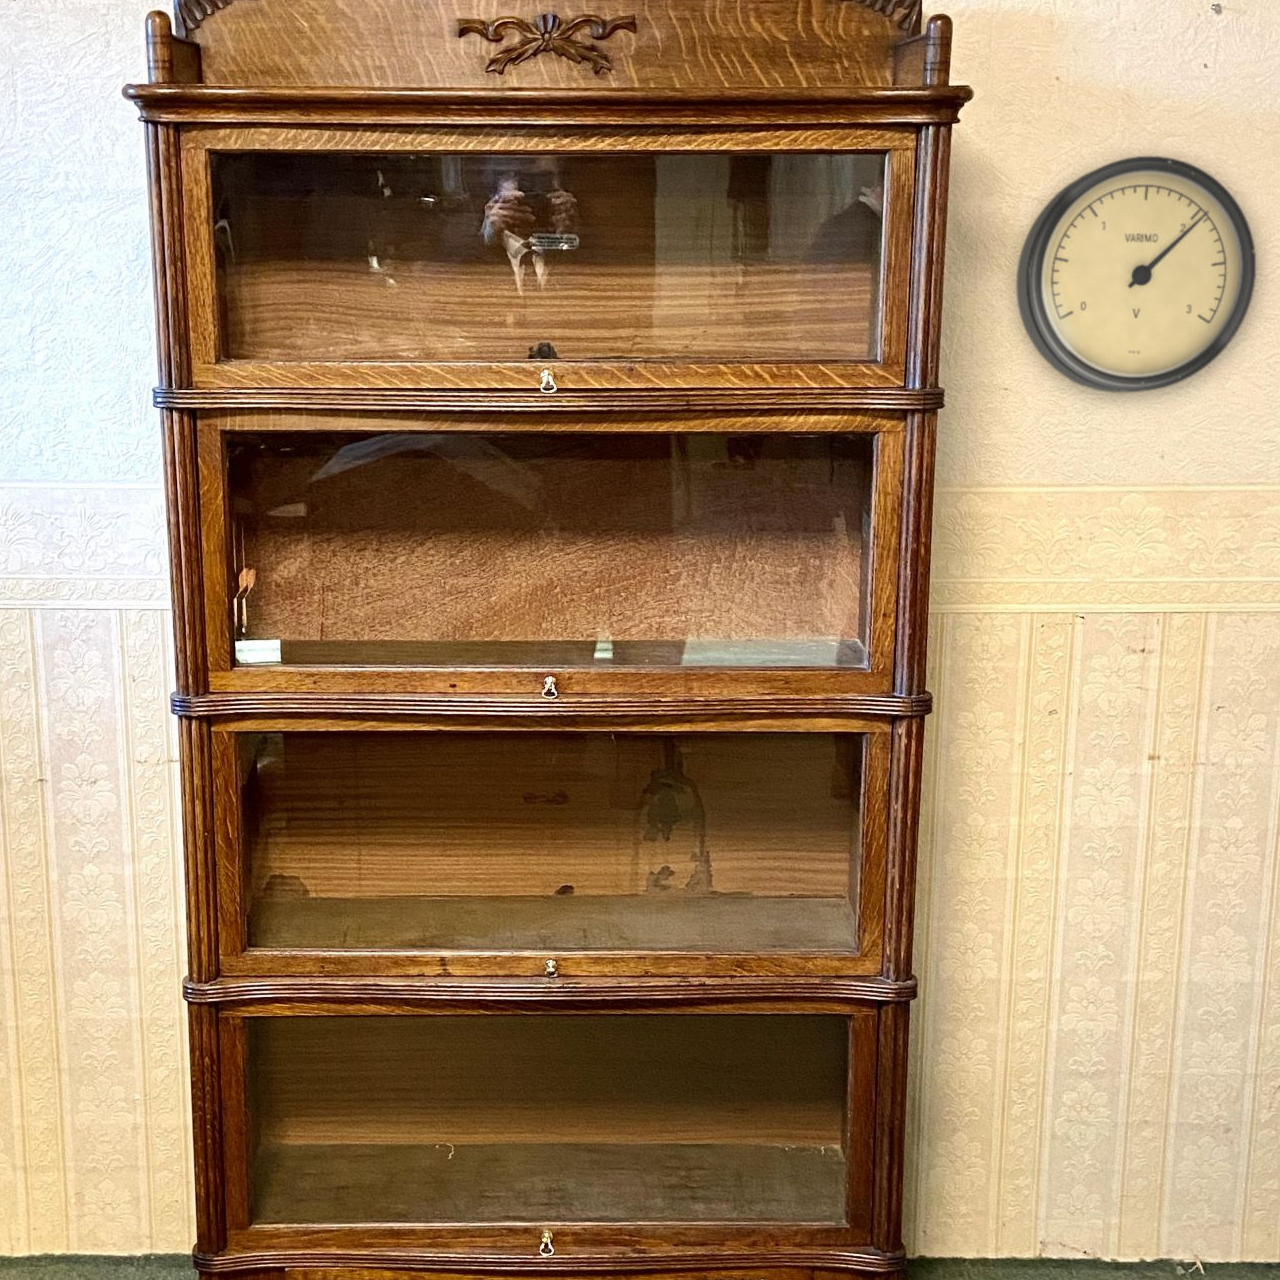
2.05 V
